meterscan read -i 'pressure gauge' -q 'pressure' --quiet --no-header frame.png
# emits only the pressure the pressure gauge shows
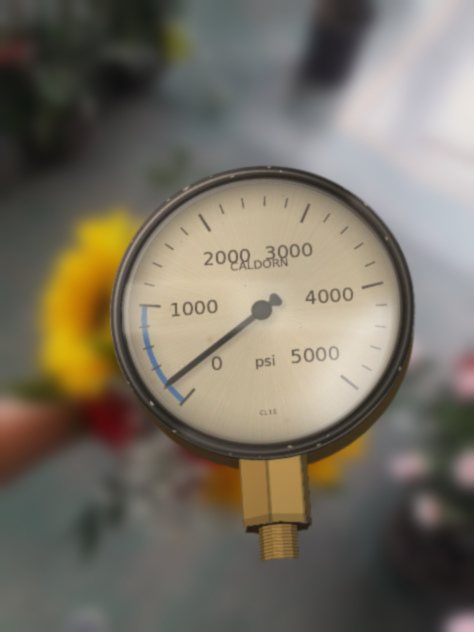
200 psi
